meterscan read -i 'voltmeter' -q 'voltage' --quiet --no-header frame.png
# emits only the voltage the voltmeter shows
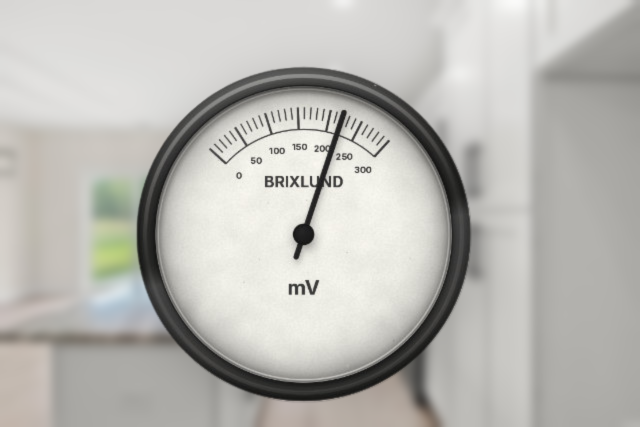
220 mV
